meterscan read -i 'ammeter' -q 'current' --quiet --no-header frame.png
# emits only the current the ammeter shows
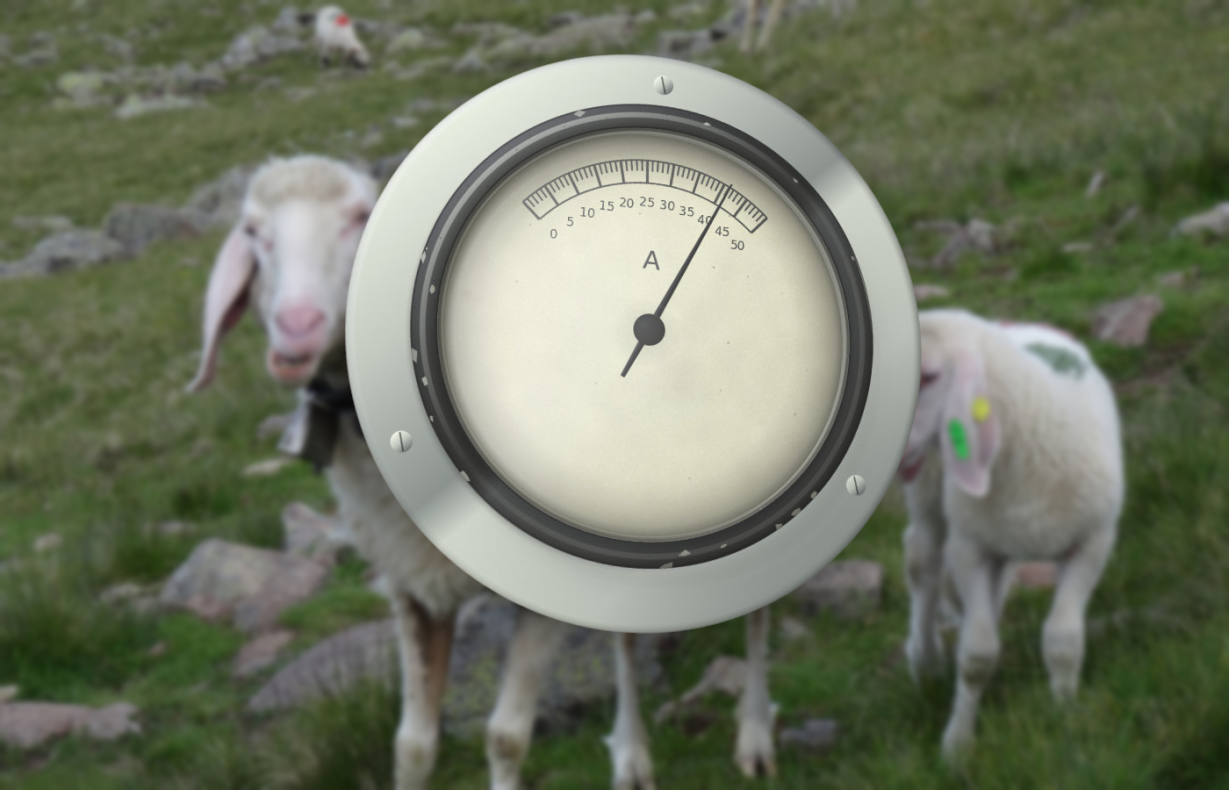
41 A
